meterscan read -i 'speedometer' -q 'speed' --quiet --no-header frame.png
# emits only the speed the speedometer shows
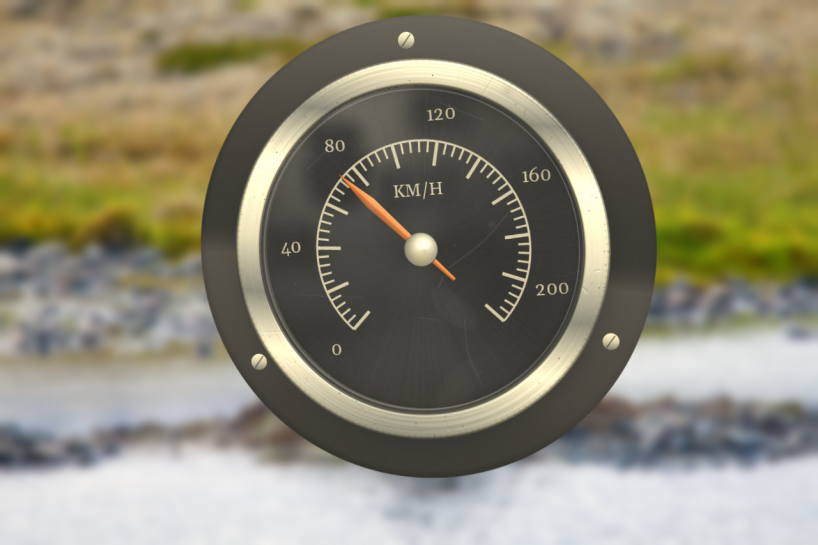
74 km/h
